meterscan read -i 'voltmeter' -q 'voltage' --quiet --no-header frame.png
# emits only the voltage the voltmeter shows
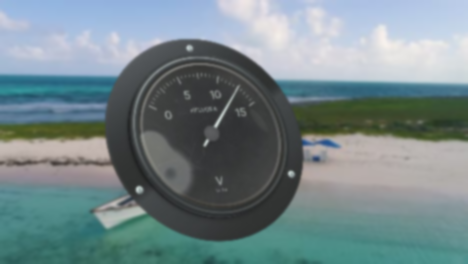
12.5 V
